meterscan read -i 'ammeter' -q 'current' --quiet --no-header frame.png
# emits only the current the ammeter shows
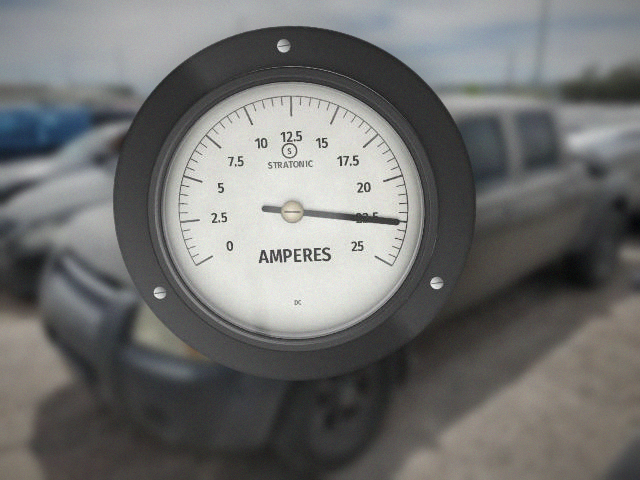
22.5 A
